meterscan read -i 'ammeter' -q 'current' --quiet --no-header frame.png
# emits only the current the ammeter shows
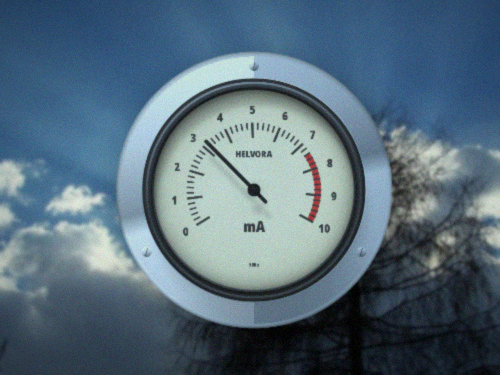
3.2 mA
